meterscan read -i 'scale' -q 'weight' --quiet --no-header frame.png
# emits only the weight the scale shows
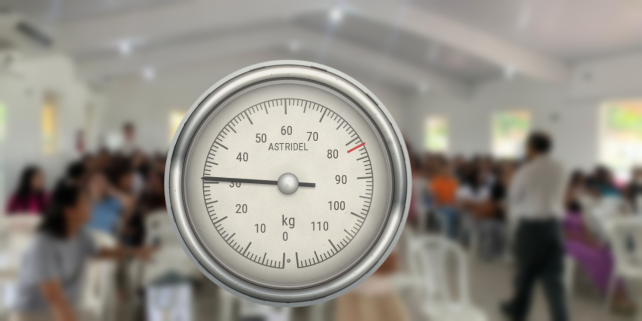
31 kg
